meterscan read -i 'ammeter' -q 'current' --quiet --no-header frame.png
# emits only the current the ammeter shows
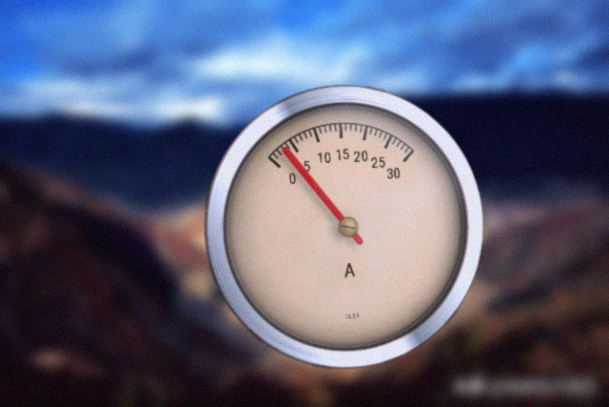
3 A
